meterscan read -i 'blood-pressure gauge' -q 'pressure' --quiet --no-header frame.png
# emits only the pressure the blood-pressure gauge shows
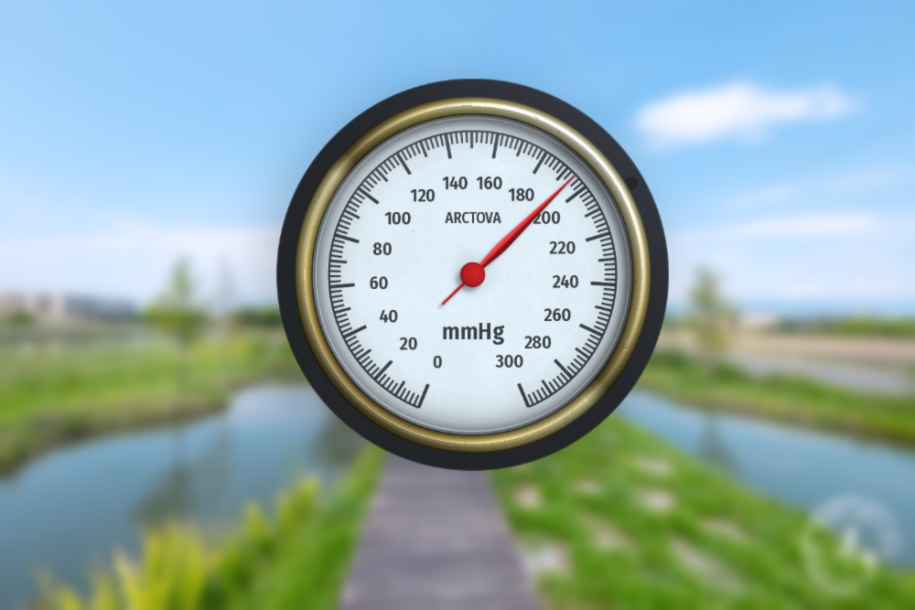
194 mmHg
